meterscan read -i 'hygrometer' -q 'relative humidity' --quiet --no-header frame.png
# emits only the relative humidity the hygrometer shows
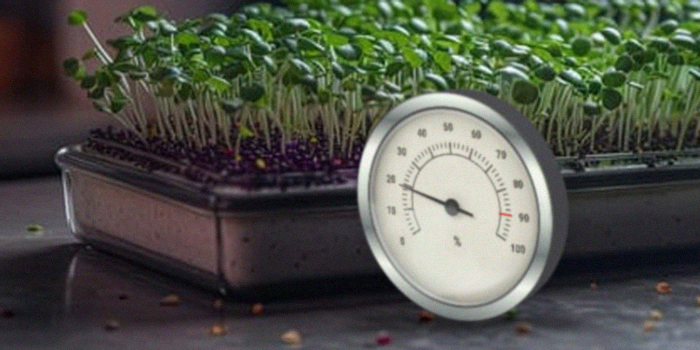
20 %
